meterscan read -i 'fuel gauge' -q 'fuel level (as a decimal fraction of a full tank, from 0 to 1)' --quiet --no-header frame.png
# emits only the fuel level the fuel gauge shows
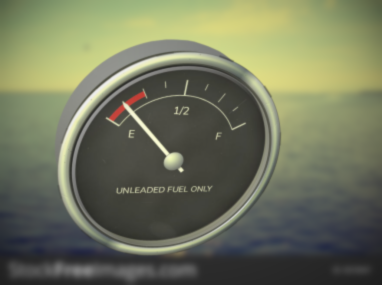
0.125
